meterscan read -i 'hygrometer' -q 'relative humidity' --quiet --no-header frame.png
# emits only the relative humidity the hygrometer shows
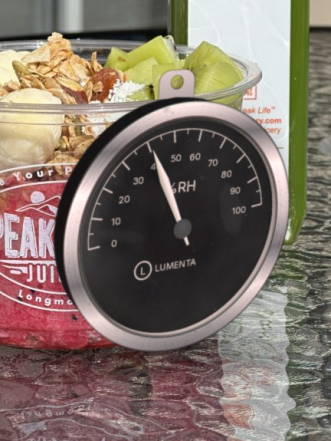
40 %
